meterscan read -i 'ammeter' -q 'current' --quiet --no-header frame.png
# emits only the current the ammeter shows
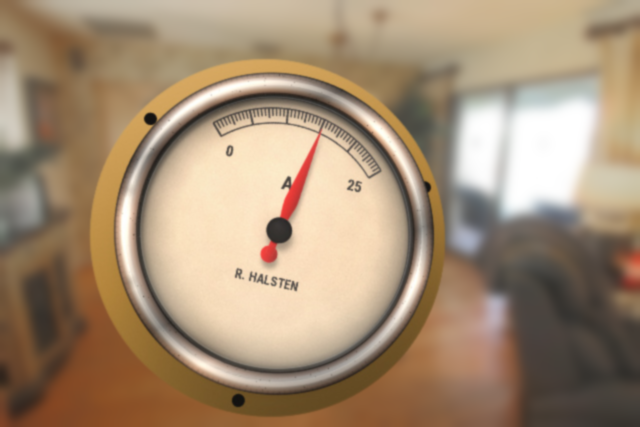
15 A
